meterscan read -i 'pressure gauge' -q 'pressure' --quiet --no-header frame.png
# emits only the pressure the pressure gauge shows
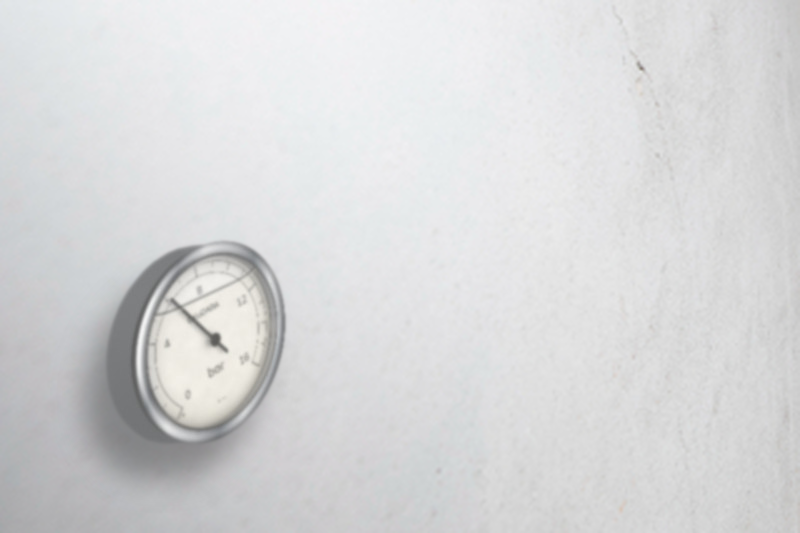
6 bar
